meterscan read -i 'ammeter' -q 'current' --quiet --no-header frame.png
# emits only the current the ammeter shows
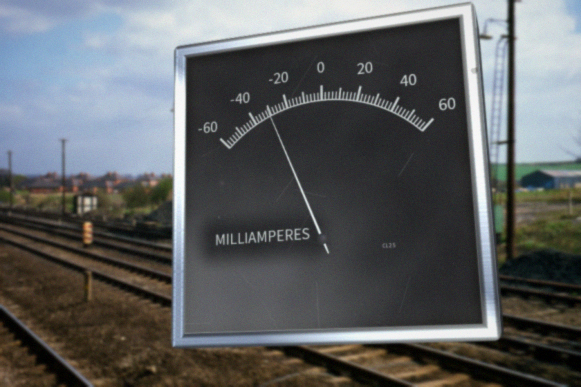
-30 mA
